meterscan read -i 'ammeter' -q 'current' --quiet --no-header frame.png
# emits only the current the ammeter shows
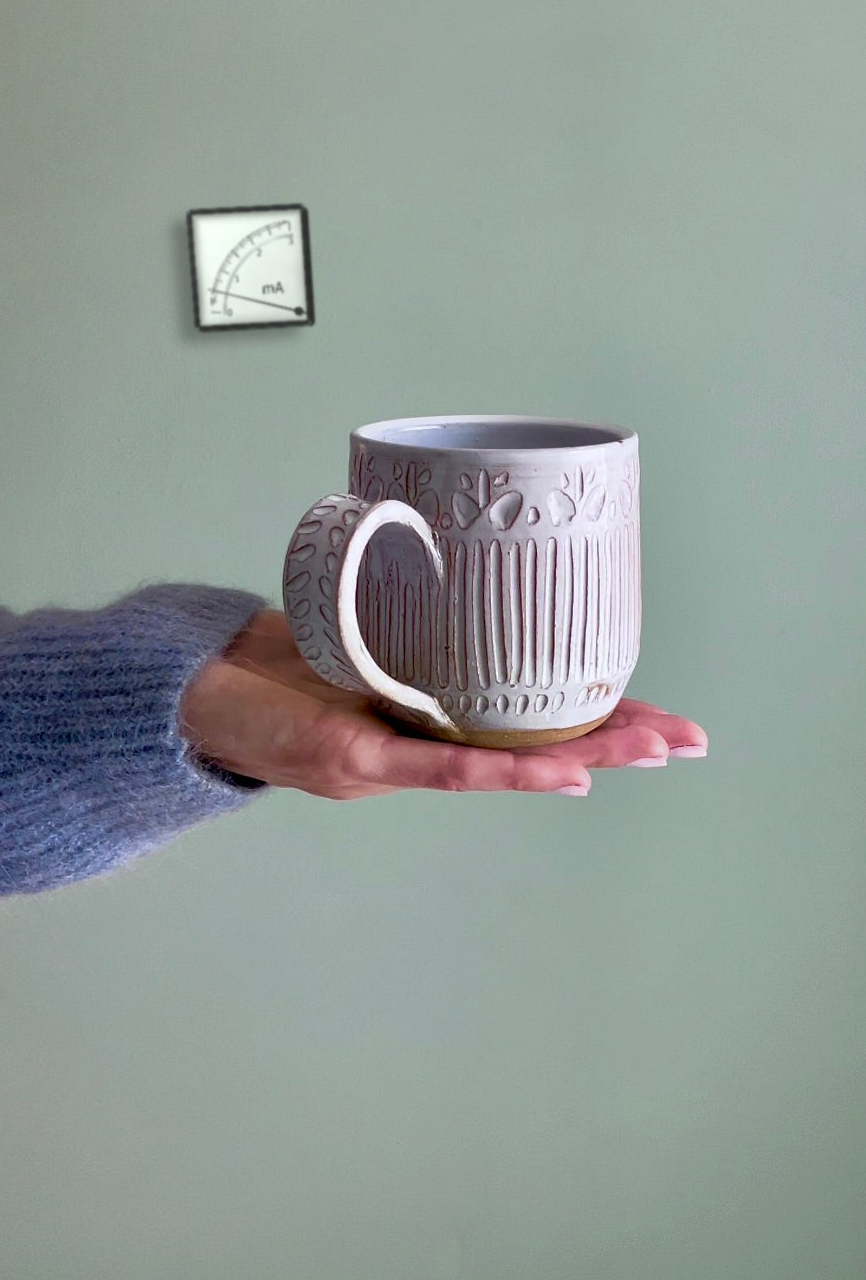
0.5 mA
